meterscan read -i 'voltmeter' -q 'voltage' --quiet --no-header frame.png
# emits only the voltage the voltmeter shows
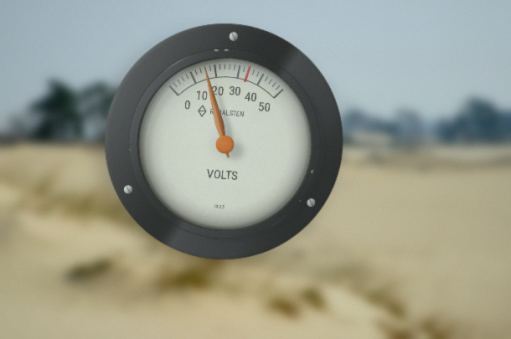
16 V
